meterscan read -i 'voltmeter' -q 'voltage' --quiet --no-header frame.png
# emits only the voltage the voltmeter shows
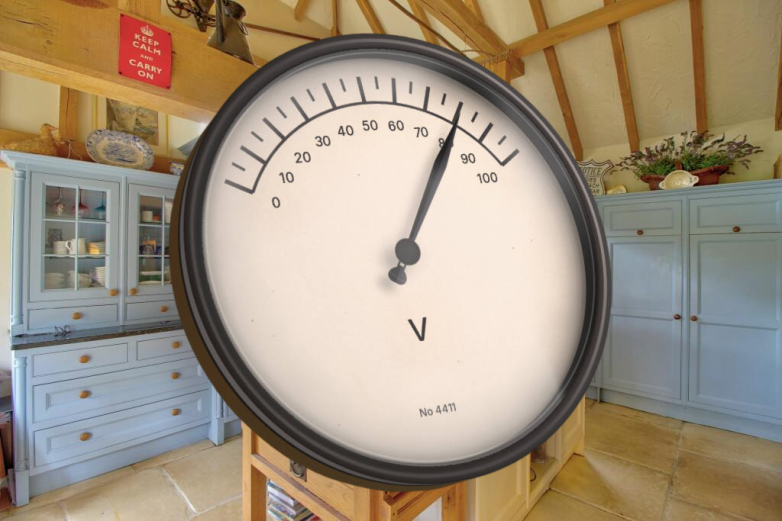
80 V
